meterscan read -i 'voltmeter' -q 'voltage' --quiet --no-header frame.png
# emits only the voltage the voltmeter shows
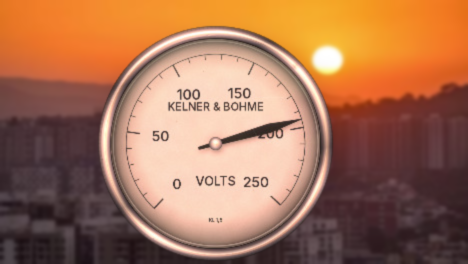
195 V
